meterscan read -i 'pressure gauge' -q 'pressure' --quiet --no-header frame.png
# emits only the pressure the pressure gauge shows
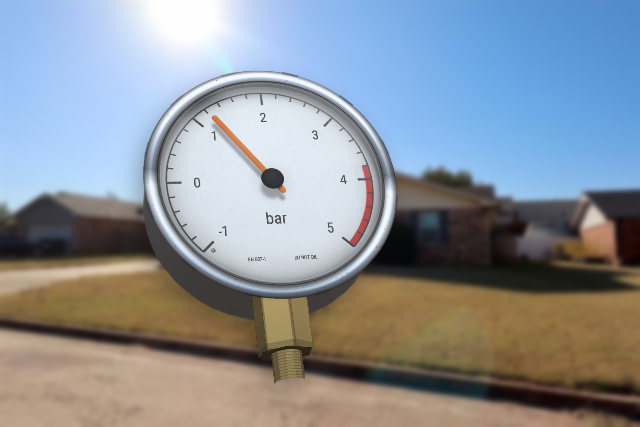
1.2 bar
